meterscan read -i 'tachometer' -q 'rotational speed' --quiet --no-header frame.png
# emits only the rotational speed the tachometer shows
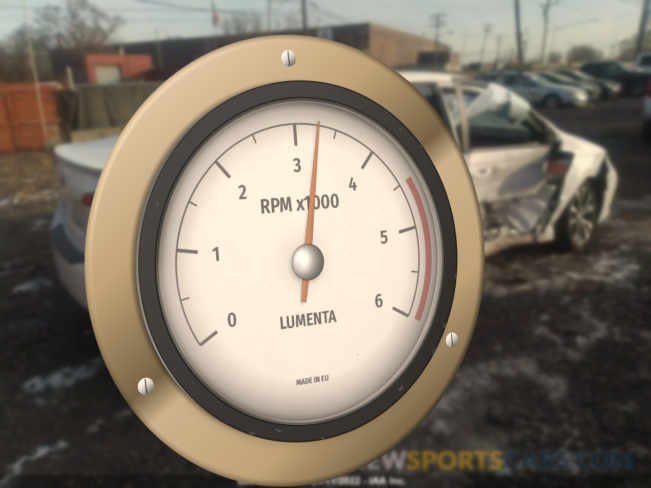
3250 rpm
